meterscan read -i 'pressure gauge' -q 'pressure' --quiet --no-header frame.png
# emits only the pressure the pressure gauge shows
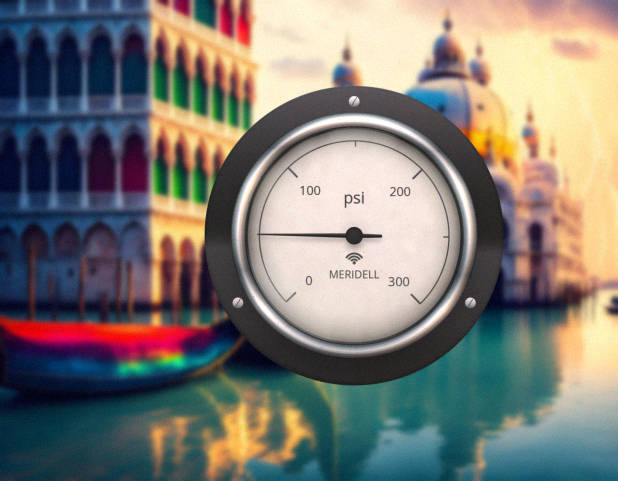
50 psi
